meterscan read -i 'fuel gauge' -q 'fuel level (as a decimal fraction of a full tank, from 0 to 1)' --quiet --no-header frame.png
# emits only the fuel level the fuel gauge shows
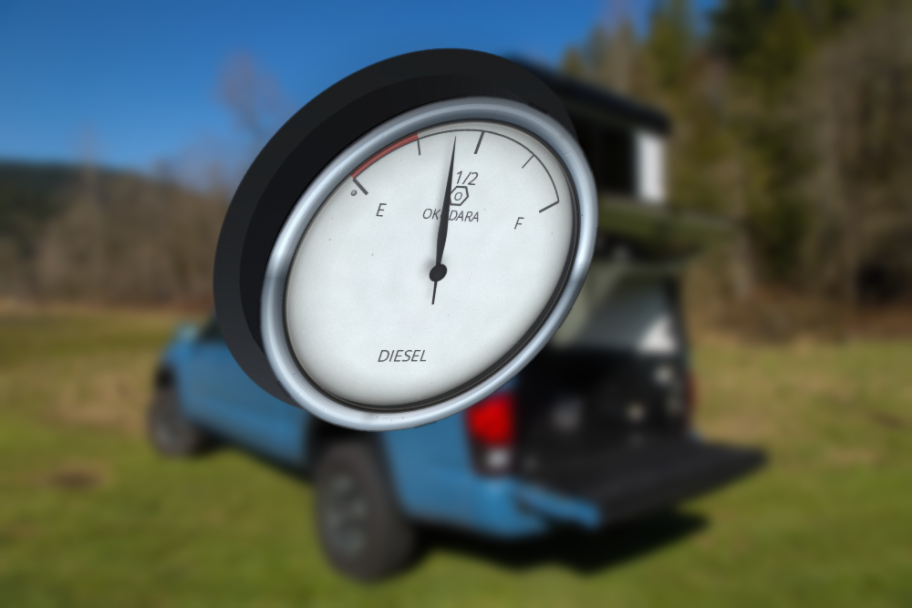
0.375
